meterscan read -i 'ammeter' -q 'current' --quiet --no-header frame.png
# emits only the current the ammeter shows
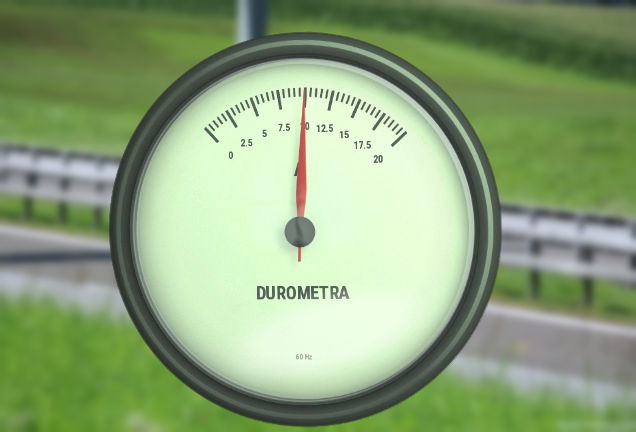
10 A
